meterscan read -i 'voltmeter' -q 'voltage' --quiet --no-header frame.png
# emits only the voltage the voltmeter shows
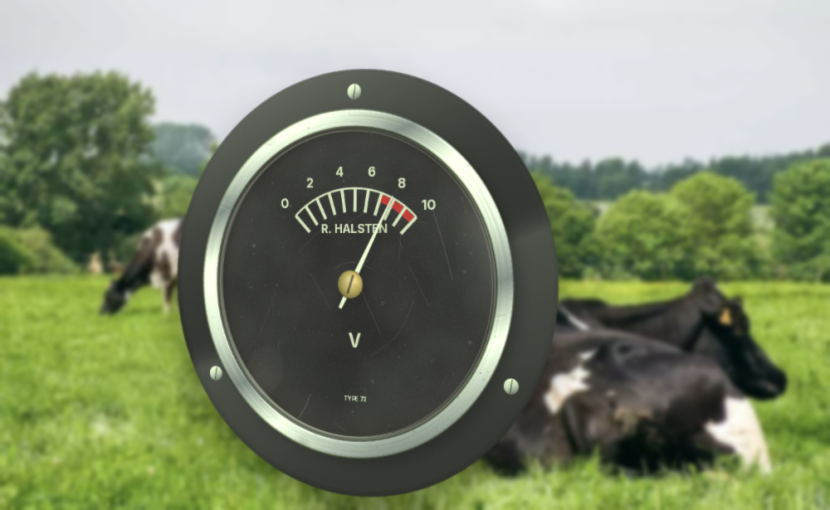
8 V
